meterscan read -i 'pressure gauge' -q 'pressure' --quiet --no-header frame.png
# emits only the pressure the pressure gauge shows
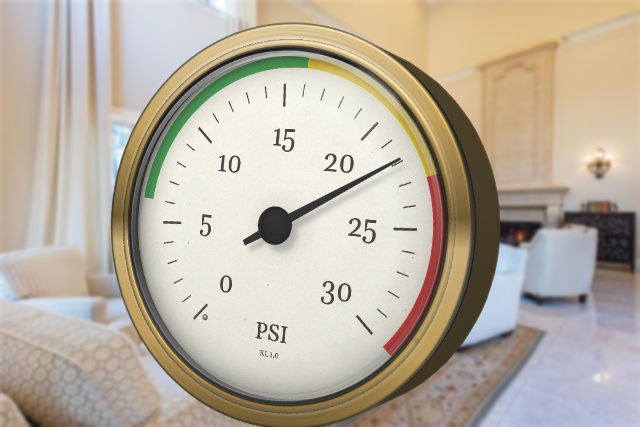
22 psi
